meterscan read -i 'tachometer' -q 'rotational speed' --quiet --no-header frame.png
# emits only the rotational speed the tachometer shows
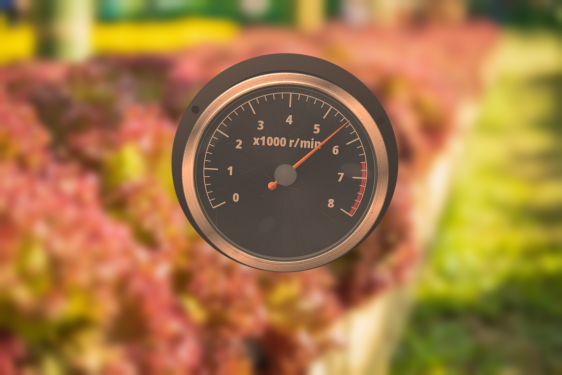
5500 rpm
